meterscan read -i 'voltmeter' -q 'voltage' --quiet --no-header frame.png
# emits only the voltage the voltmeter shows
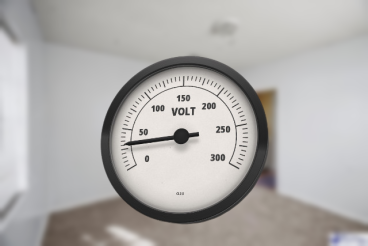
30 V
